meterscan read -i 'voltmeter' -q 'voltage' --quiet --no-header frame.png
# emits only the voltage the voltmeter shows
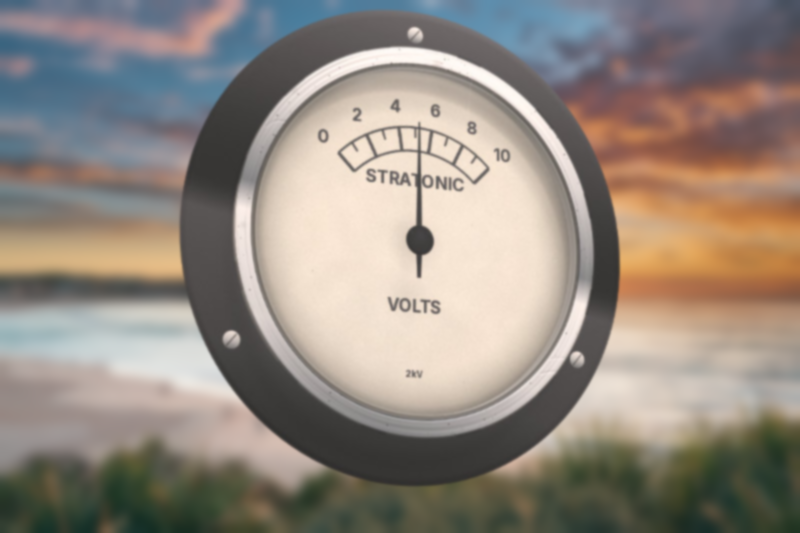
5 V
